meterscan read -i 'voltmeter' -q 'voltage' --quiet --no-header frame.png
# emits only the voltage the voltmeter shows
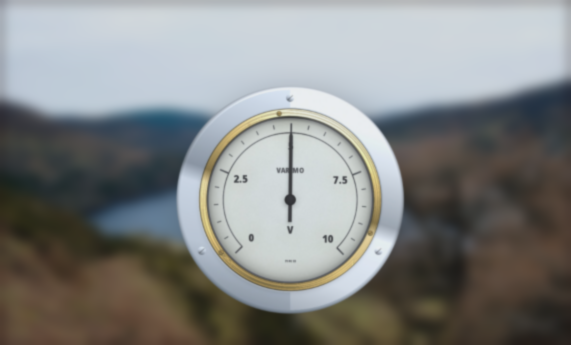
5 V
